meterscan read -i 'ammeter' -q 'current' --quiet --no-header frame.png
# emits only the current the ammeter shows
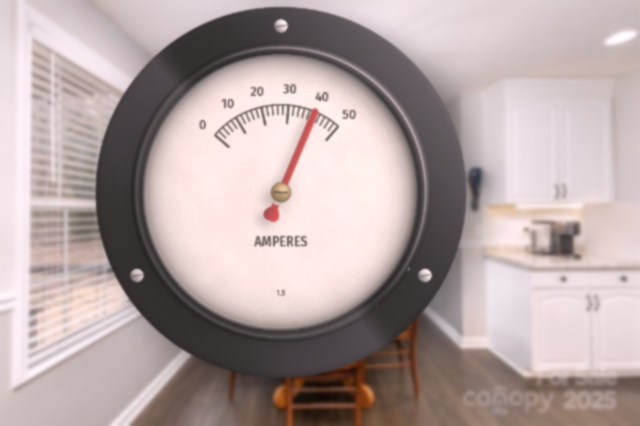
40 A
